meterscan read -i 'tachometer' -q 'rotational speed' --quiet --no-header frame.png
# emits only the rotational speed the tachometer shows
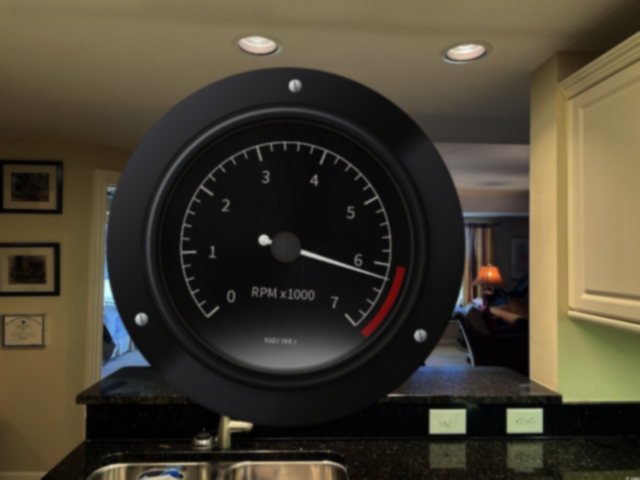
6200 rpm
